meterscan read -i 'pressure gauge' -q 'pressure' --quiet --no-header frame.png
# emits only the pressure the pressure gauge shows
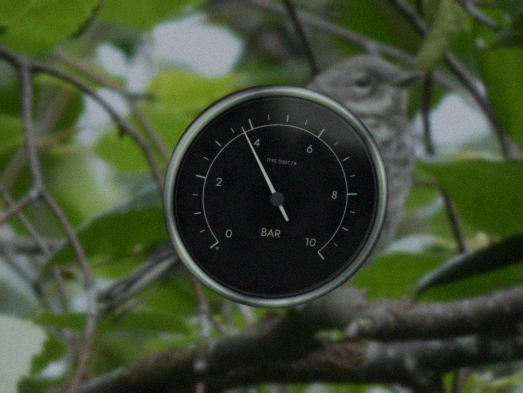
3.75 bar
